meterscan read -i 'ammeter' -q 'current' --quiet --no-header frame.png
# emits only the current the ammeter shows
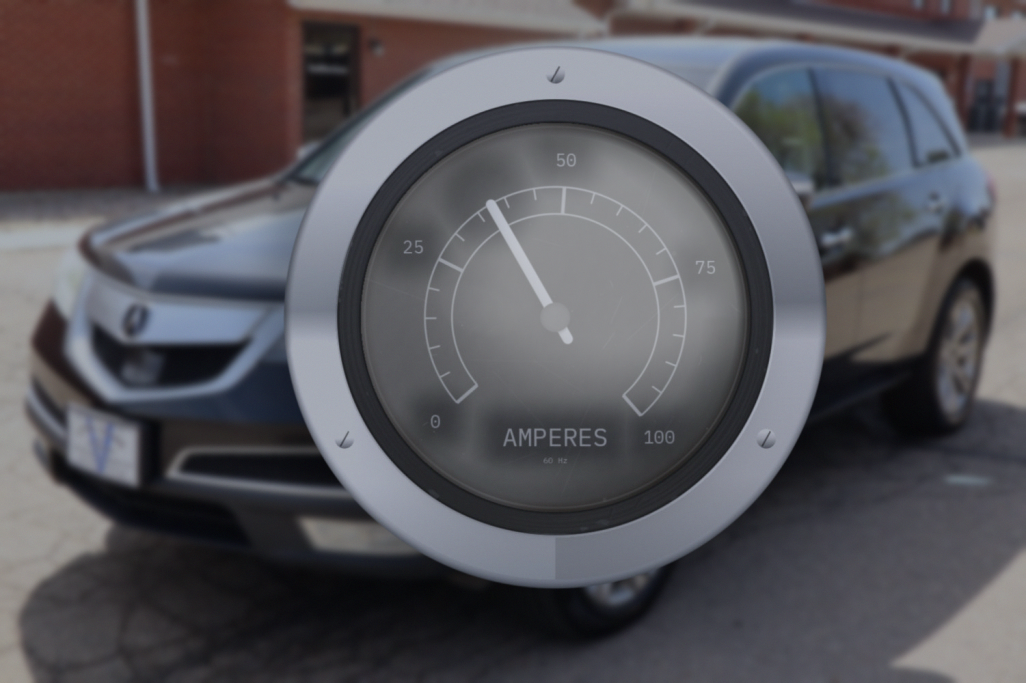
37.5 A
